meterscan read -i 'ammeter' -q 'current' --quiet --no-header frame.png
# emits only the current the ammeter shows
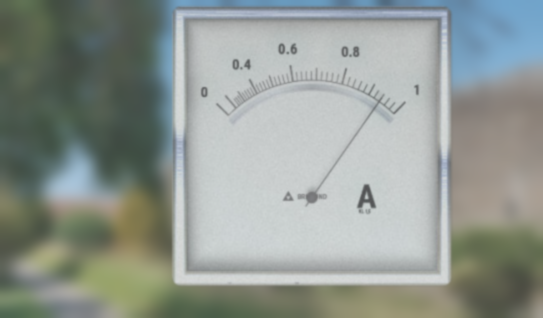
0.94 A
